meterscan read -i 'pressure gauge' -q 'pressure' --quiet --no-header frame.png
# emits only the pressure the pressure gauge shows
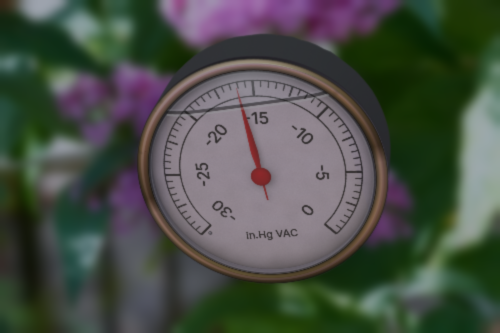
-16 inHg
